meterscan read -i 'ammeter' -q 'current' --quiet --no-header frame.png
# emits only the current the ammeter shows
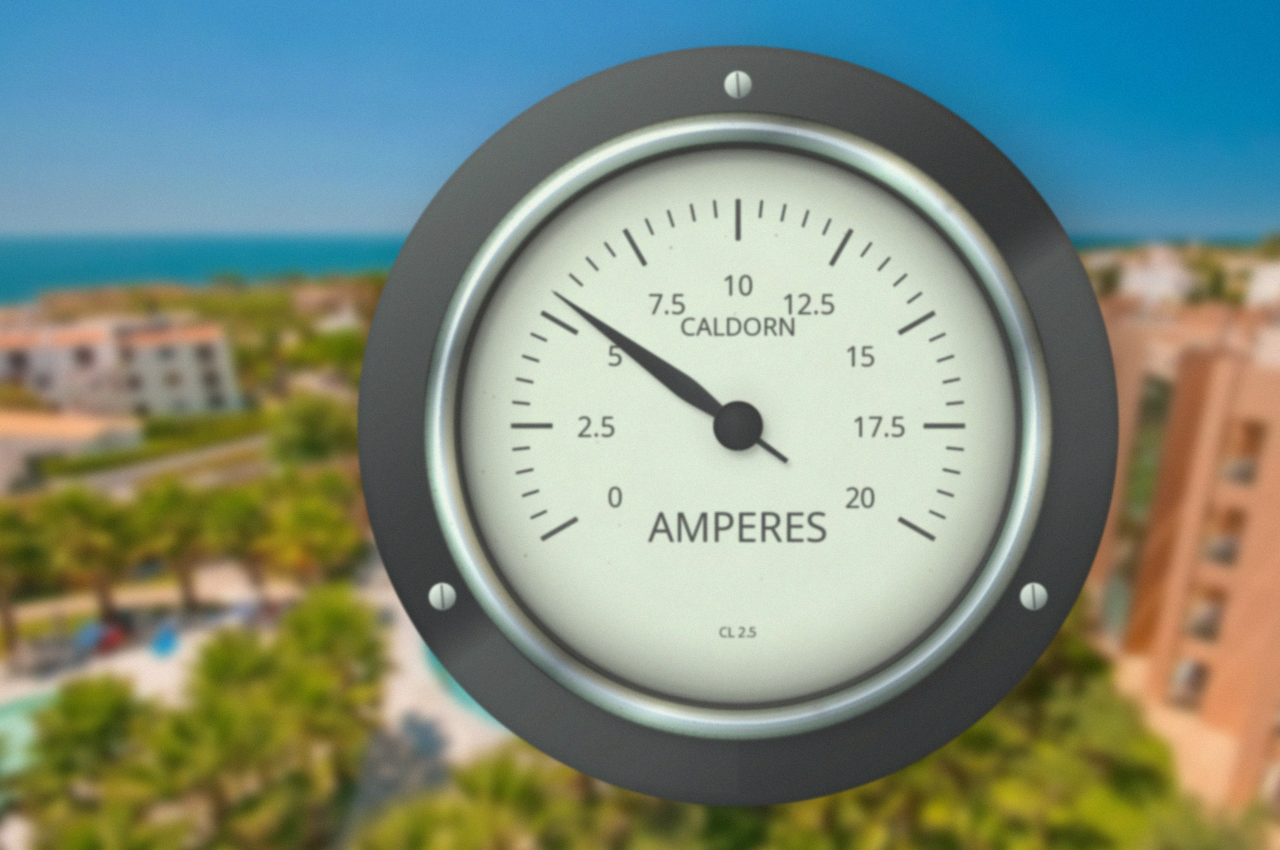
5.5 A
